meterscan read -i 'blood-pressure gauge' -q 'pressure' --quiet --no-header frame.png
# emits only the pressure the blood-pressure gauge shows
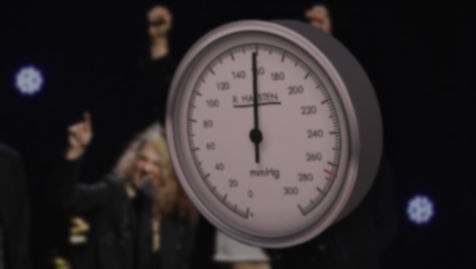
160 mmHg
